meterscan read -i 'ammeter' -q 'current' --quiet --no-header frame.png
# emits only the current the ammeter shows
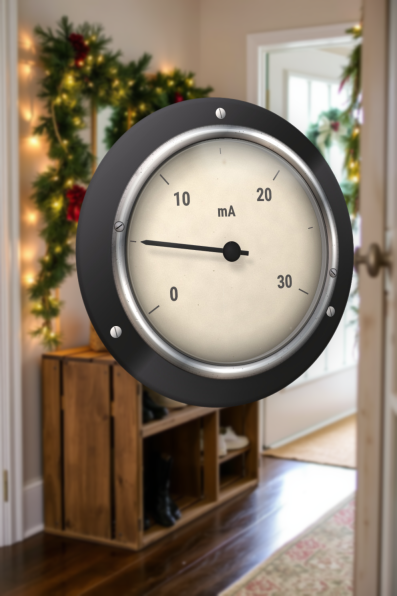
5 mA
